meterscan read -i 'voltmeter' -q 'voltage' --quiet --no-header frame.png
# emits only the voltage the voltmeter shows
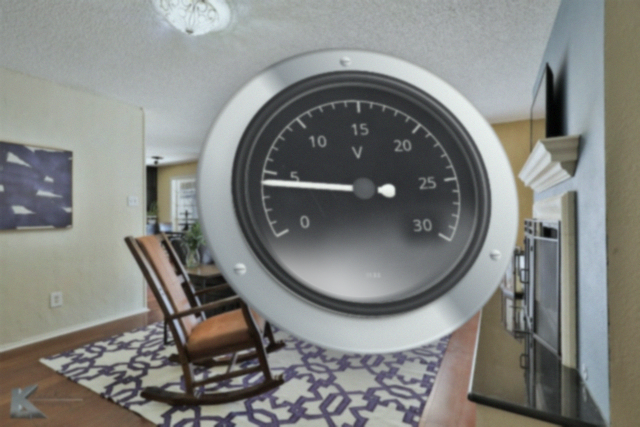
4 V
